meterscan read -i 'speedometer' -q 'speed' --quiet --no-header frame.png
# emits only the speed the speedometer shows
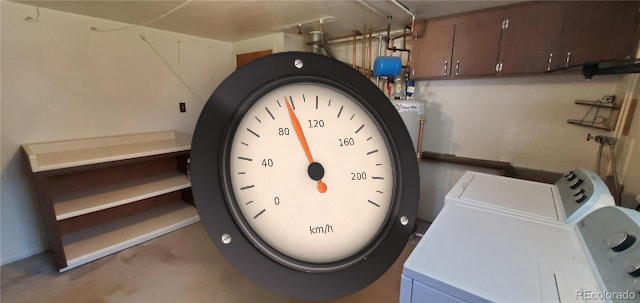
95 km/h
